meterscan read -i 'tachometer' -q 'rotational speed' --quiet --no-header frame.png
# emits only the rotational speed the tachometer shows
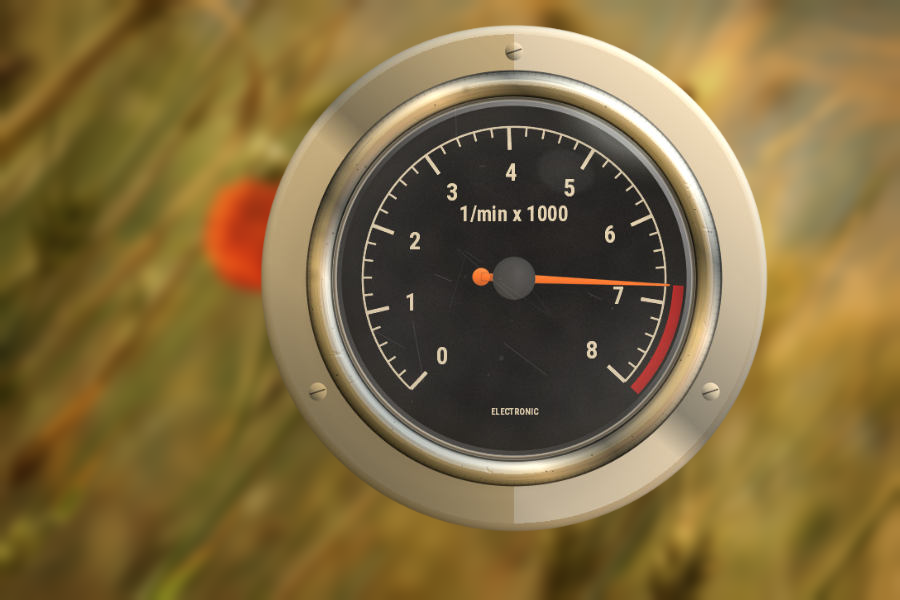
6800 rpm
